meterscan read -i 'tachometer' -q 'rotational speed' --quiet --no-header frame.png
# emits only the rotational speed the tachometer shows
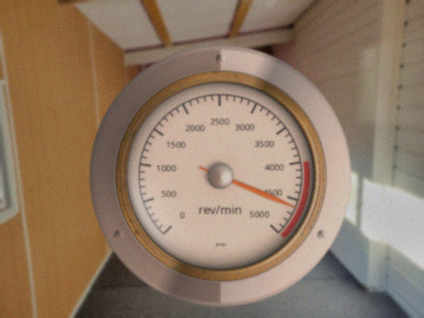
4600 rpm
